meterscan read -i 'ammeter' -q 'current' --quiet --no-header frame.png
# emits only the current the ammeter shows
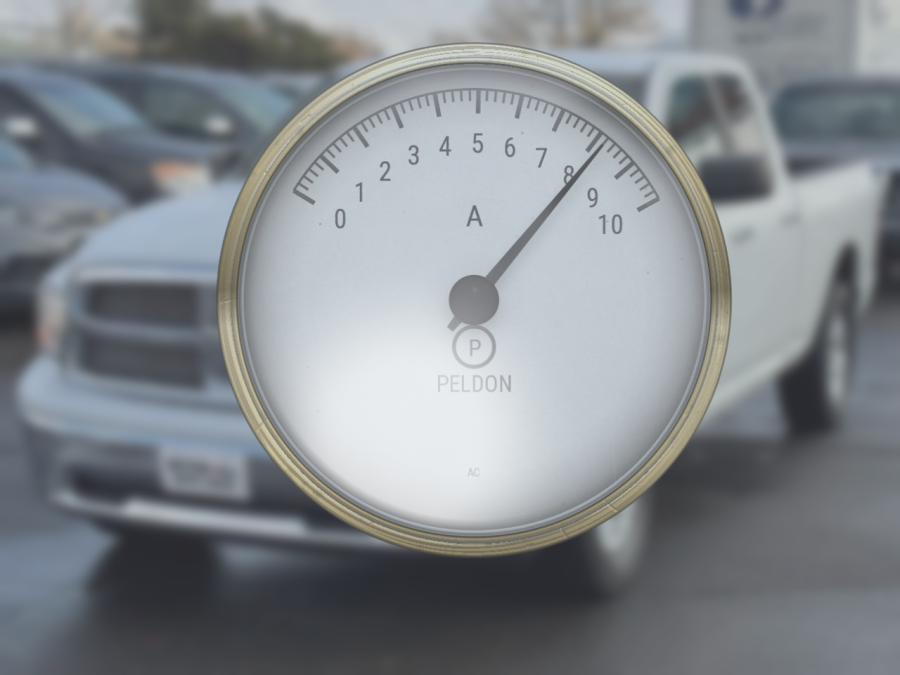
8.2 A
